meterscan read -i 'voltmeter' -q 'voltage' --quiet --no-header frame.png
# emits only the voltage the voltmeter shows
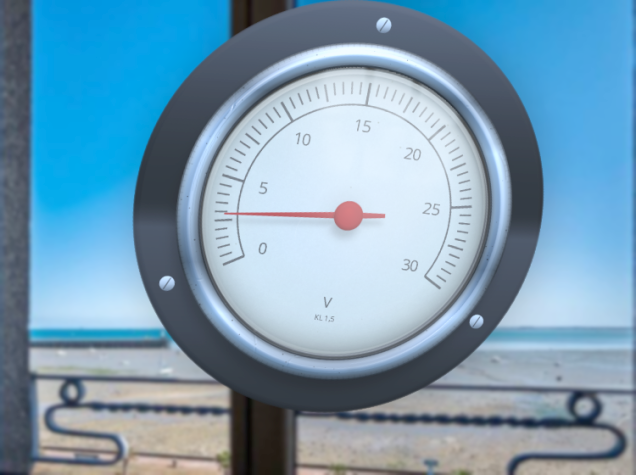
3 V
